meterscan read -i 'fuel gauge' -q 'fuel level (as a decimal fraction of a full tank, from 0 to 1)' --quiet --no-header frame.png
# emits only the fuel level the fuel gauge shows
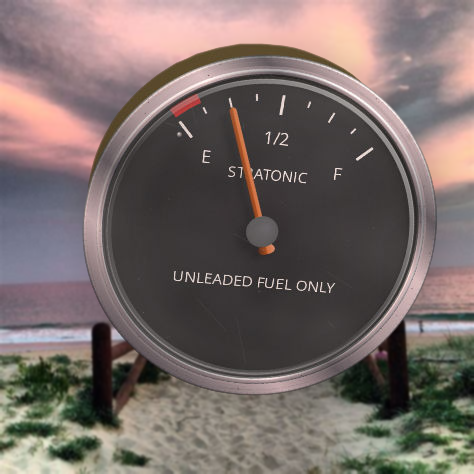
0.25
